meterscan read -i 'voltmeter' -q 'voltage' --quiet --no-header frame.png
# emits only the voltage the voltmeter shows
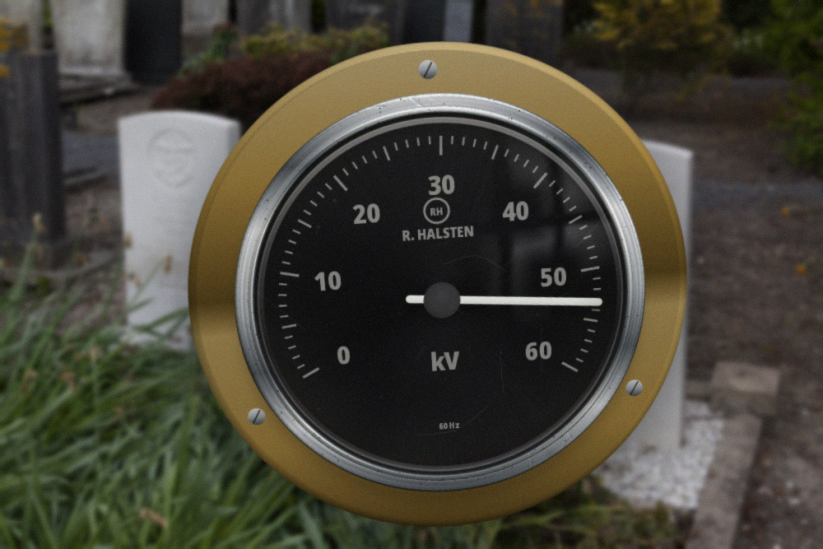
53 kV
